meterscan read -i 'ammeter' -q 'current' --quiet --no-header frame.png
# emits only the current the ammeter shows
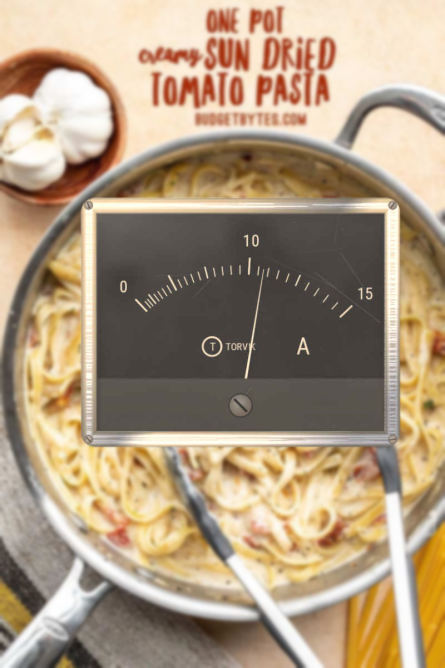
10.75 A
